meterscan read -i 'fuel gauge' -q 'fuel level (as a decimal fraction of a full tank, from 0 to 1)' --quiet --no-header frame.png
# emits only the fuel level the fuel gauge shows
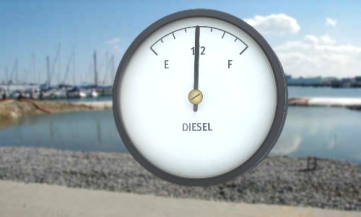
0.5
